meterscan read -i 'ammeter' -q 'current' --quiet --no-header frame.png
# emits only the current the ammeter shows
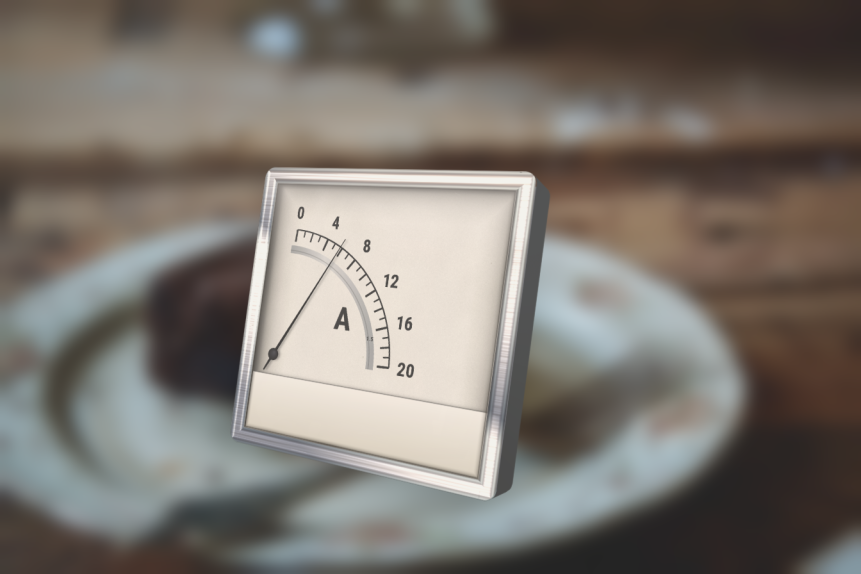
6 A
